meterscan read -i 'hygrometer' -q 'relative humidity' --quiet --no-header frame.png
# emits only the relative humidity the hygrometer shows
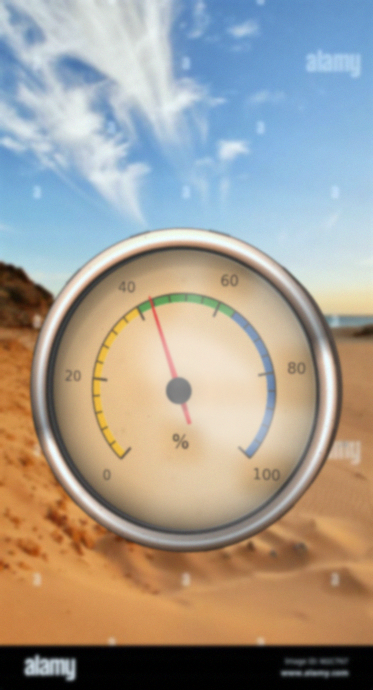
44 %
